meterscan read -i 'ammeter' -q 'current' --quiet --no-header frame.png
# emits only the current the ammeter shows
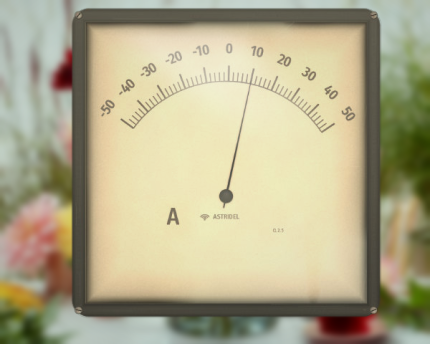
10 A
